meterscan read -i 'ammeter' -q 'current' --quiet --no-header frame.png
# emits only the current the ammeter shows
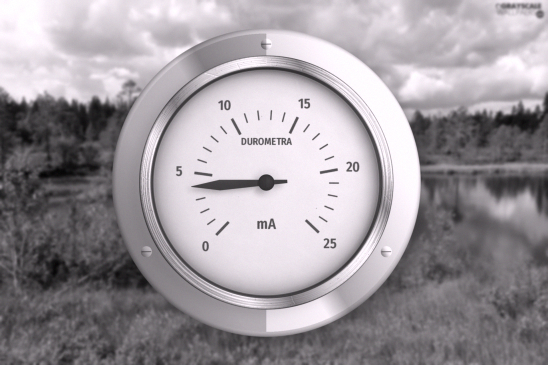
4 mA
